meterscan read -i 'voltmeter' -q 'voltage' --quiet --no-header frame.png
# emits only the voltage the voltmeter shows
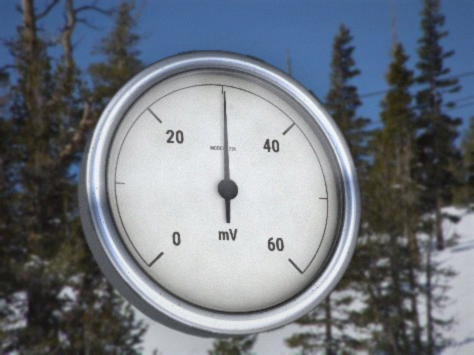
30 mV
